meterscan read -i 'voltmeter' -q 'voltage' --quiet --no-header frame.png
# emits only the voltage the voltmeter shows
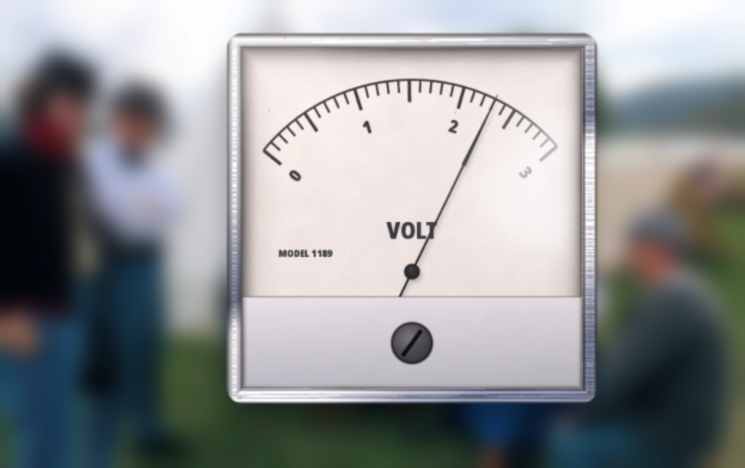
2.3 V
